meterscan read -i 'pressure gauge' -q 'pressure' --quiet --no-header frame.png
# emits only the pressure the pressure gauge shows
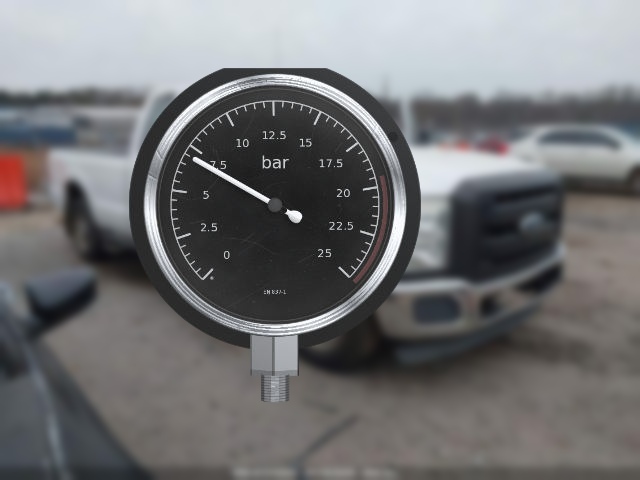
7 bar
